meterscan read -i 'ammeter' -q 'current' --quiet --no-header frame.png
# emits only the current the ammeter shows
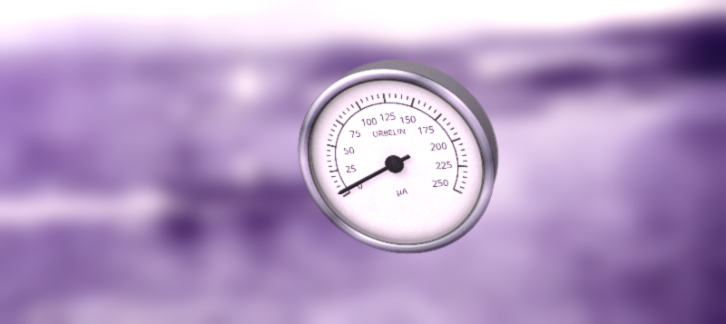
5 µA
